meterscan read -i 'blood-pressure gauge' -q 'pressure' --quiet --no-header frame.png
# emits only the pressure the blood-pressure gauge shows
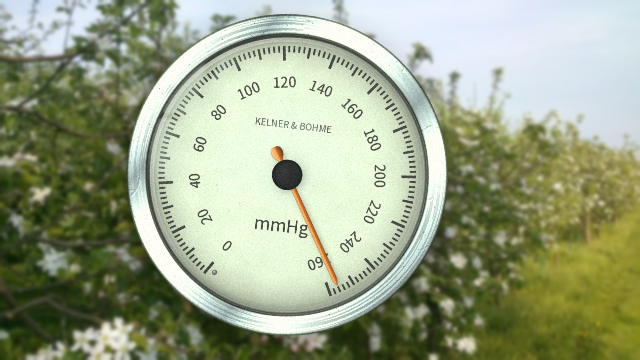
256 mmHg
